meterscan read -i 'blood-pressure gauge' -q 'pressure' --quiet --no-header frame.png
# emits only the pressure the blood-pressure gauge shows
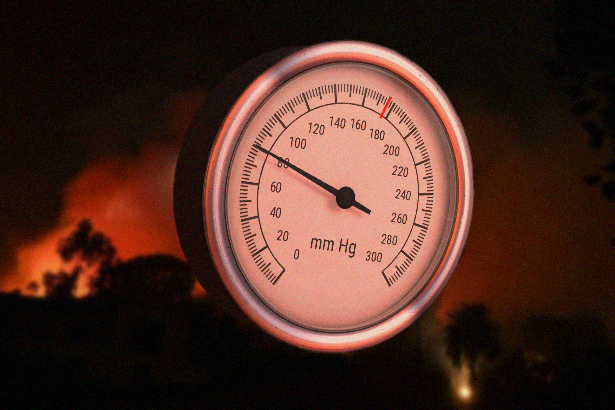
80 mmHg
